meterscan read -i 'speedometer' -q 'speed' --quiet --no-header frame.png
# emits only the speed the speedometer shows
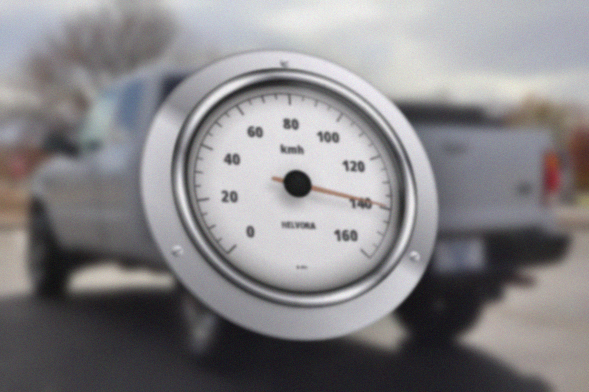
140 km/h
